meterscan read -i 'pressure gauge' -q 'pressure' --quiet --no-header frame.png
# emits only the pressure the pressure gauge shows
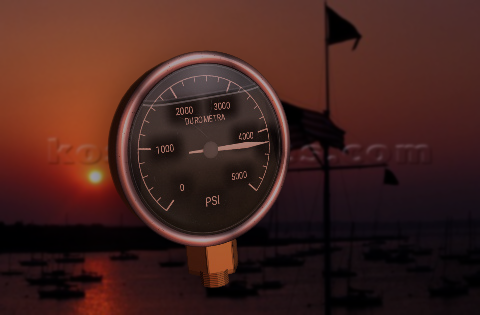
4200 psi
